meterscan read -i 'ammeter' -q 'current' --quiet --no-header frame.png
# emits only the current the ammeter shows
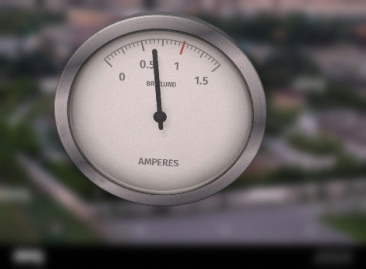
0.65 A
